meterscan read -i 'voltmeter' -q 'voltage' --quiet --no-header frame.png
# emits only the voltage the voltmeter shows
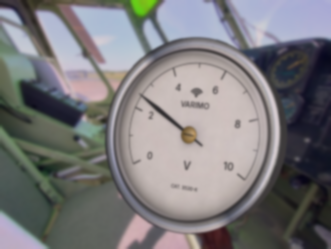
2.5 V
